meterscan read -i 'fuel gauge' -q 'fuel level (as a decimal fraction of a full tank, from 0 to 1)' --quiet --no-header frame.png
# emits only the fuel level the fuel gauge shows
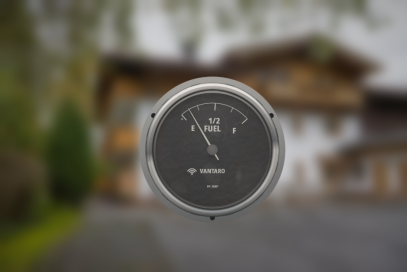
0.125
